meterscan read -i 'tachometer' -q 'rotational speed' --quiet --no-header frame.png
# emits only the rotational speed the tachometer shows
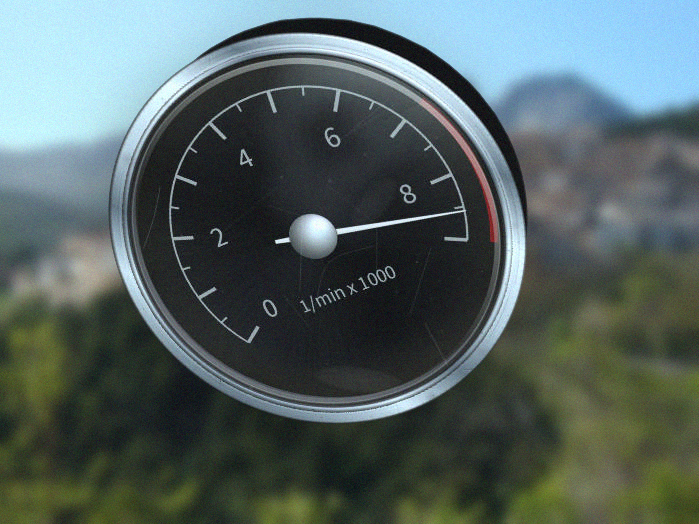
8500 rpm
